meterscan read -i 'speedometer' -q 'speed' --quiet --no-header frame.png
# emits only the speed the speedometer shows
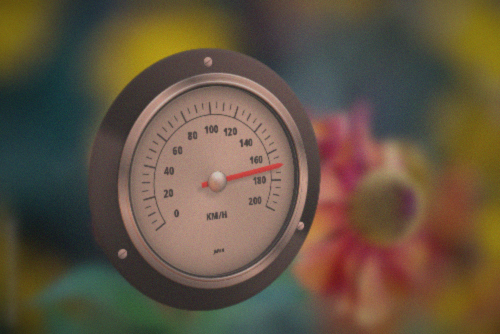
170 km/h
